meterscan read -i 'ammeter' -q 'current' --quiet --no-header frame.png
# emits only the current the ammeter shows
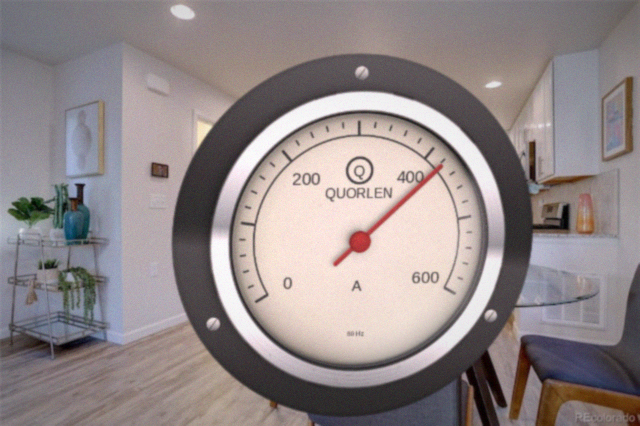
420 A
